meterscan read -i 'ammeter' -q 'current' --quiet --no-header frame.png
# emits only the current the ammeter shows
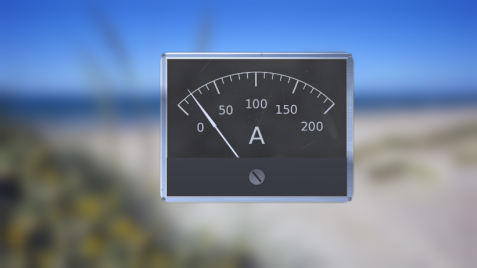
20 A
